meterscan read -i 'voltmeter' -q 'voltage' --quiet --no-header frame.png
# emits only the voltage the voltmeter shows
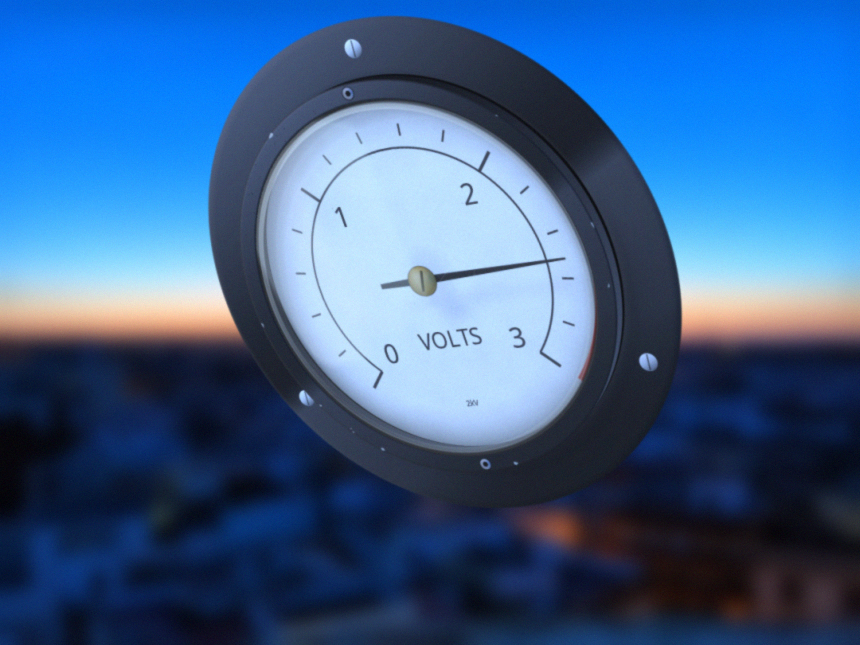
2.5 V
